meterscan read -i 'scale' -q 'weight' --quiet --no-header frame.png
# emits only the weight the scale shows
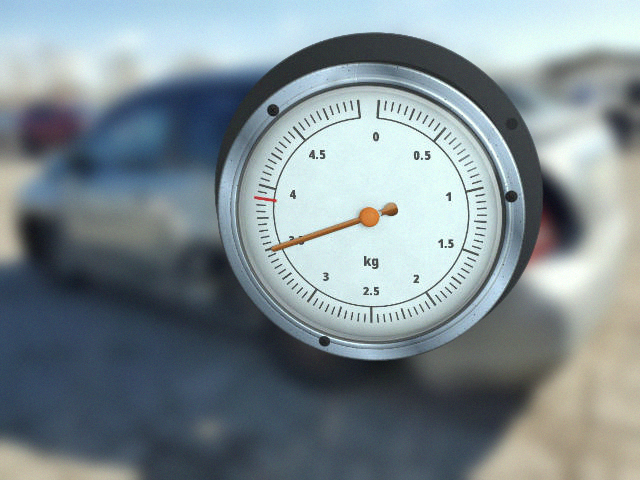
3.5 kg
